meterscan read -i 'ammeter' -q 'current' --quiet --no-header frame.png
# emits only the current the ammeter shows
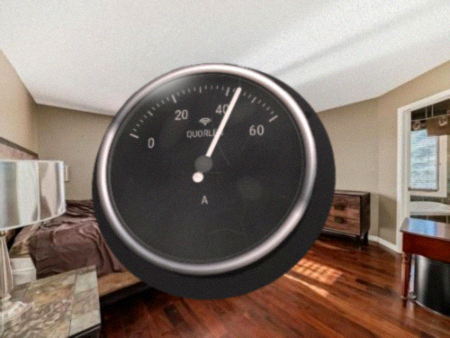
44 A
